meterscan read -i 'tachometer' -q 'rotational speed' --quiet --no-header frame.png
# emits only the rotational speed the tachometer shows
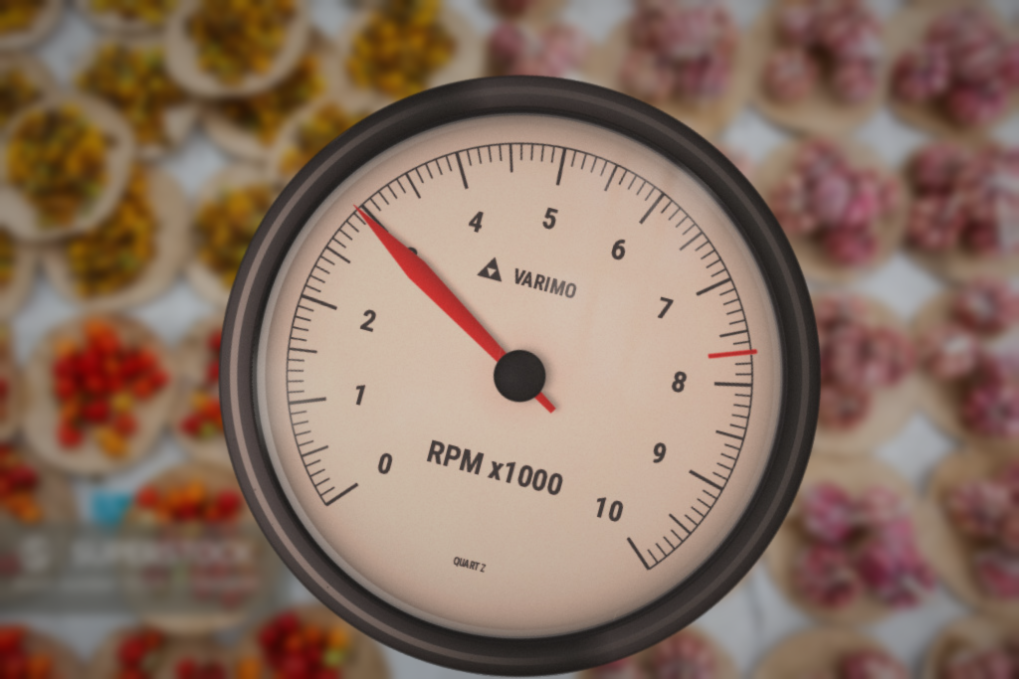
2950 rpm
